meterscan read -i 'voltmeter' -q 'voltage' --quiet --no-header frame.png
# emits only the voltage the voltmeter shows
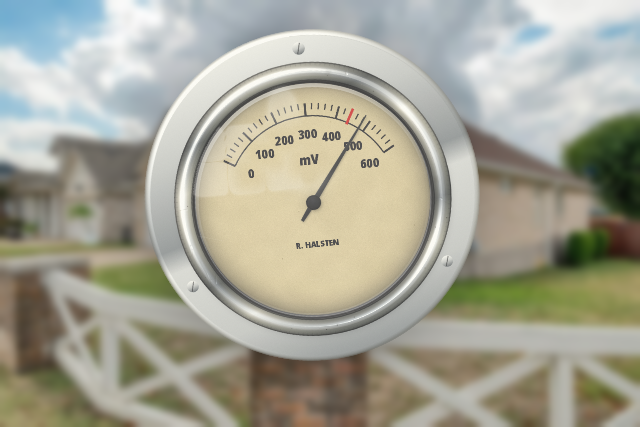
480 mV
